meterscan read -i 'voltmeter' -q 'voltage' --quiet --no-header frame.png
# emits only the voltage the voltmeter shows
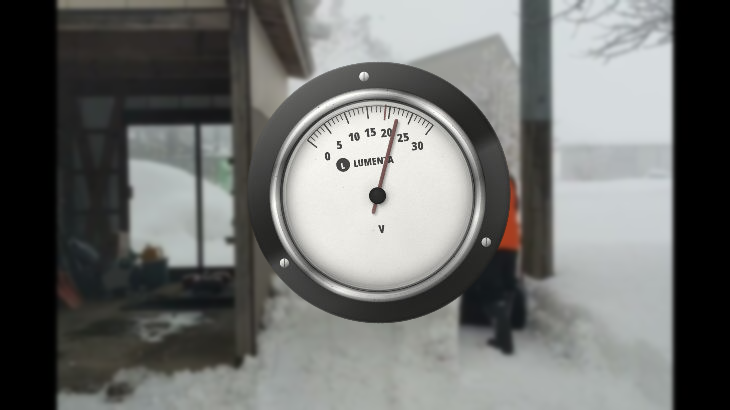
22 V
